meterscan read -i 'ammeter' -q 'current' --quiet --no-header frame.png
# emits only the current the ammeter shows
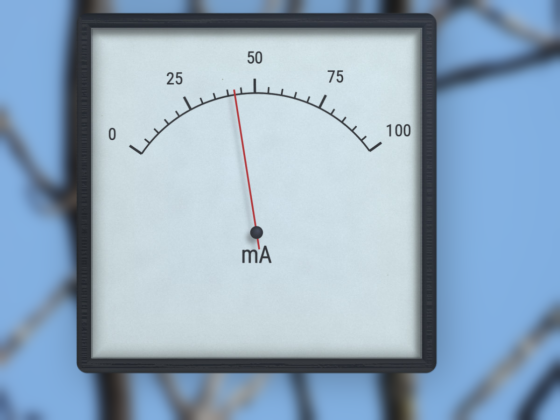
42.5 mA
